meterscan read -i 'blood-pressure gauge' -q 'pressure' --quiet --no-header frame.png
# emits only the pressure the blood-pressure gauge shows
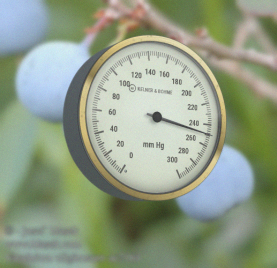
250 mmHg
